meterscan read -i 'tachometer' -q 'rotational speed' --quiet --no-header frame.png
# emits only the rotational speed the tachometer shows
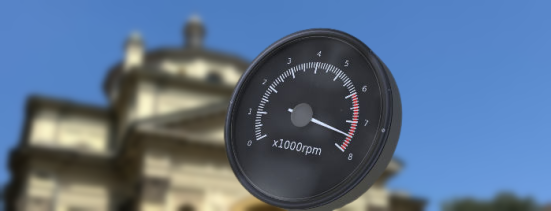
7500 rpm
